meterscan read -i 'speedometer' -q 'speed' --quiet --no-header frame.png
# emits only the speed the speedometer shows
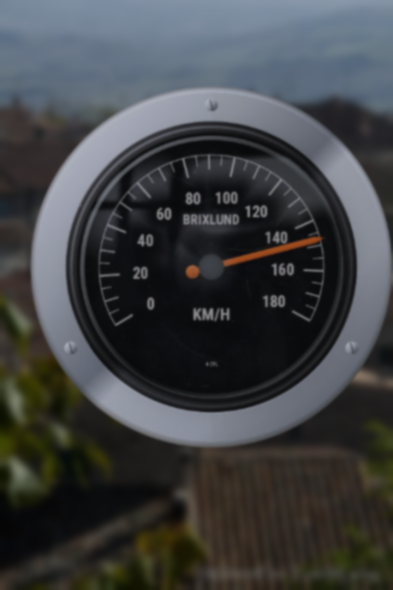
147.5 km/h
